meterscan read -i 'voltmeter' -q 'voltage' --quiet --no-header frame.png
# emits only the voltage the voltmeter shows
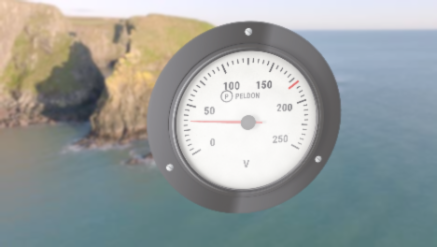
35 V
